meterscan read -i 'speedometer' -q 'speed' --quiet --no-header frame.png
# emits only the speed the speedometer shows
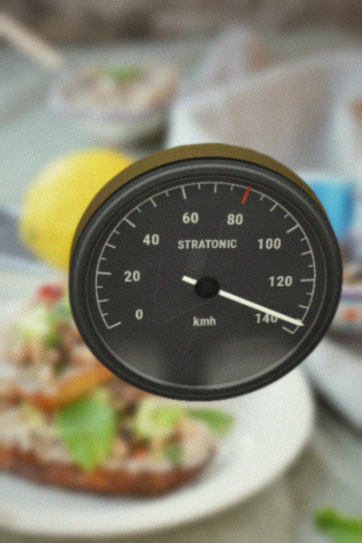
135 km/h
